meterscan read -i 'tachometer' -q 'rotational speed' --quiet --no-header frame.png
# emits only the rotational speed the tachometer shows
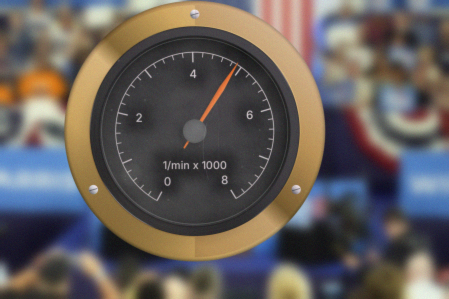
4900 rpm
